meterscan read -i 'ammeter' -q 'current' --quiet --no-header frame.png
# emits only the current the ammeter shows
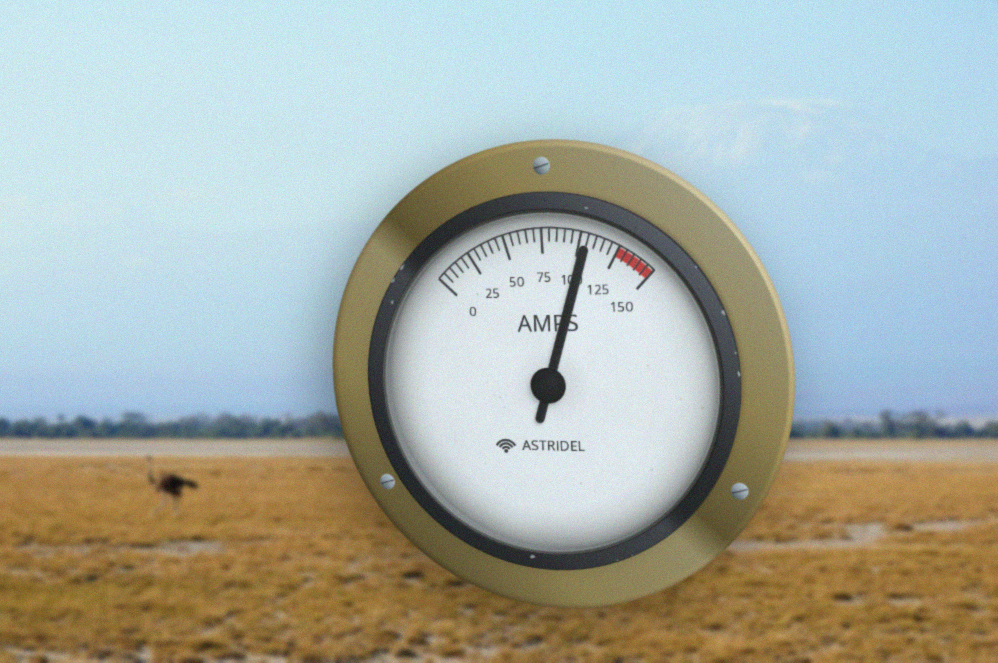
105 A
